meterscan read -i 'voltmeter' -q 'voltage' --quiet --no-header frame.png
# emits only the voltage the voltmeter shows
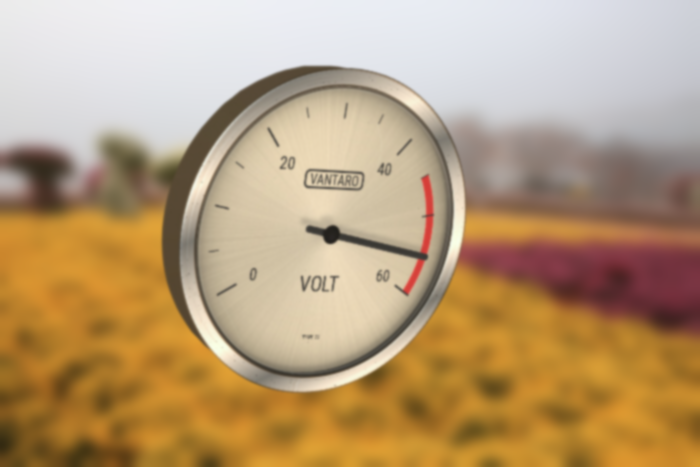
55 V
